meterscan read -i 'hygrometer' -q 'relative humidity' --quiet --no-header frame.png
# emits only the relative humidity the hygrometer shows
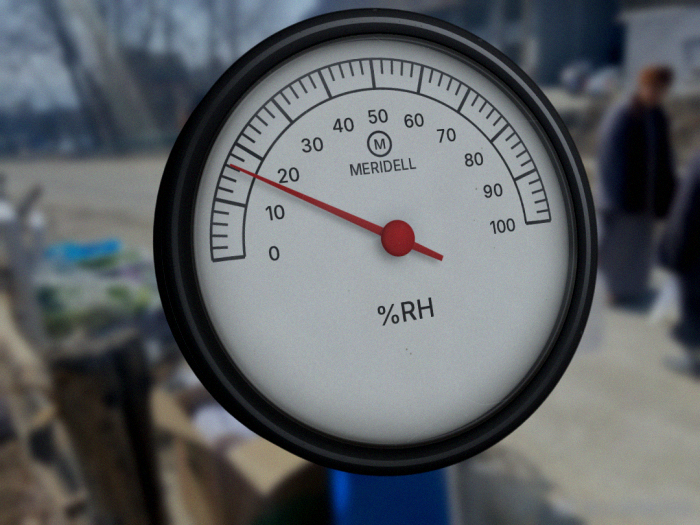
16 %
